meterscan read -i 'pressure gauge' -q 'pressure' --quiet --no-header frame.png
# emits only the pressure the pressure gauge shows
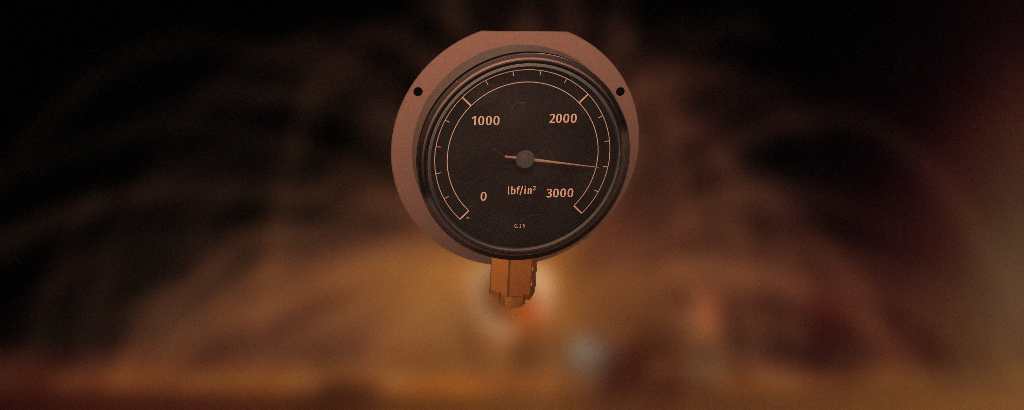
2600 psi
